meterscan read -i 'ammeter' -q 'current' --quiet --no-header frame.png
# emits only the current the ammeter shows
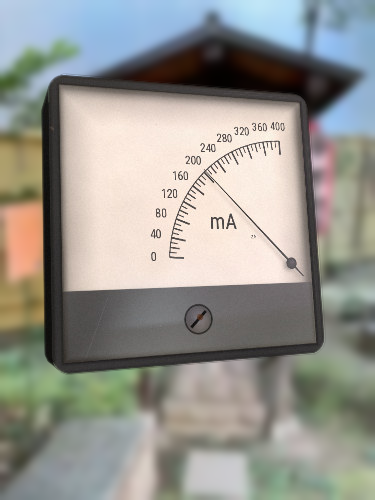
200 mA
